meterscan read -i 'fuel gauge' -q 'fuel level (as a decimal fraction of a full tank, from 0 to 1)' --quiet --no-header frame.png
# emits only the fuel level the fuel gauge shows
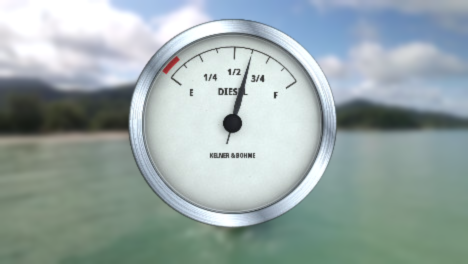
0.625
